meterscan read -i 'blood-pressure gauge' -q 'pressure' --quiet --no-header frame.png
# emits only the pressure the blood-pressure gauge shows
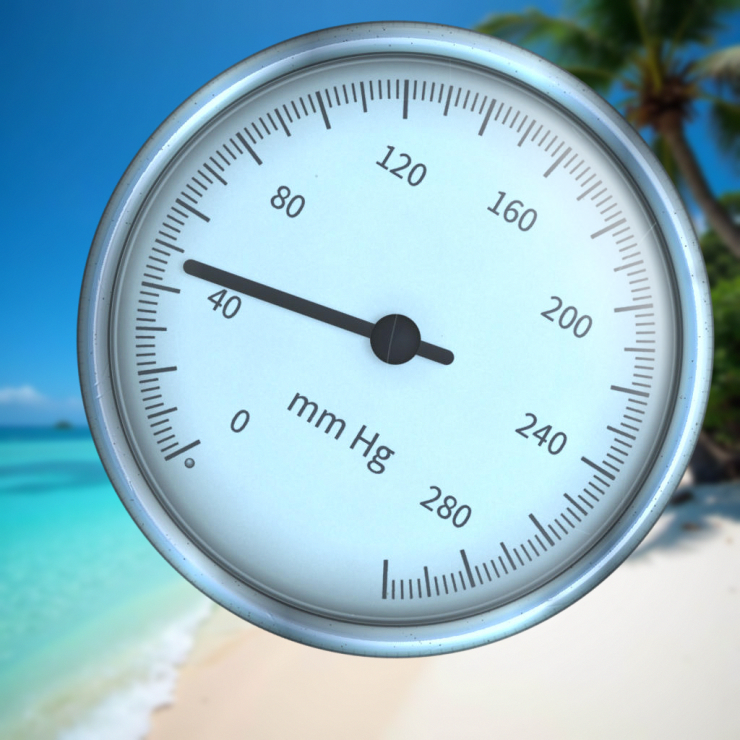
47 mmHg
